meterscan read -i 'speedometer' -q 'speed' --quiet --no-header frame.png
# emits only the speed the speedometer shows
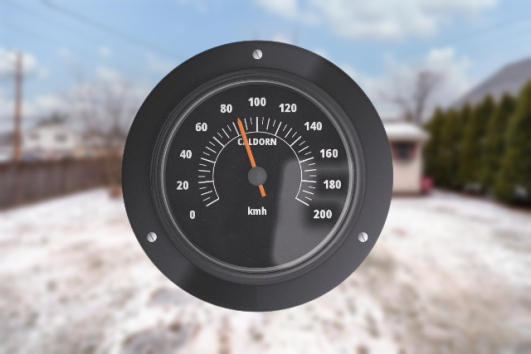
85 km/h
